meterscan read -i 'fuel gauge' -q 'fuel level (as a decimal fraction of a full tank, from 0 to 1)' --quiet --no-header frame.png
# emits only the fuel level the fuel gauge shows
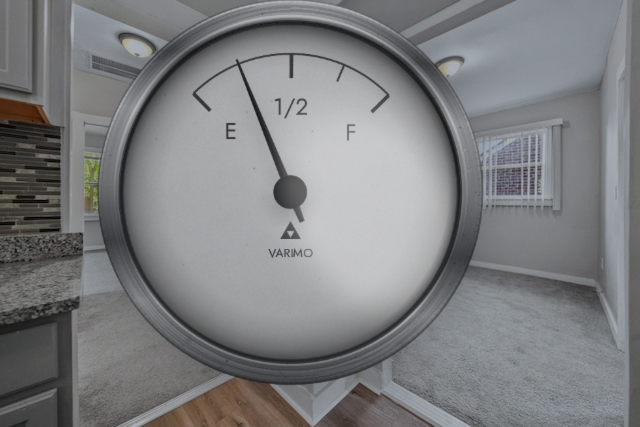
0.25
